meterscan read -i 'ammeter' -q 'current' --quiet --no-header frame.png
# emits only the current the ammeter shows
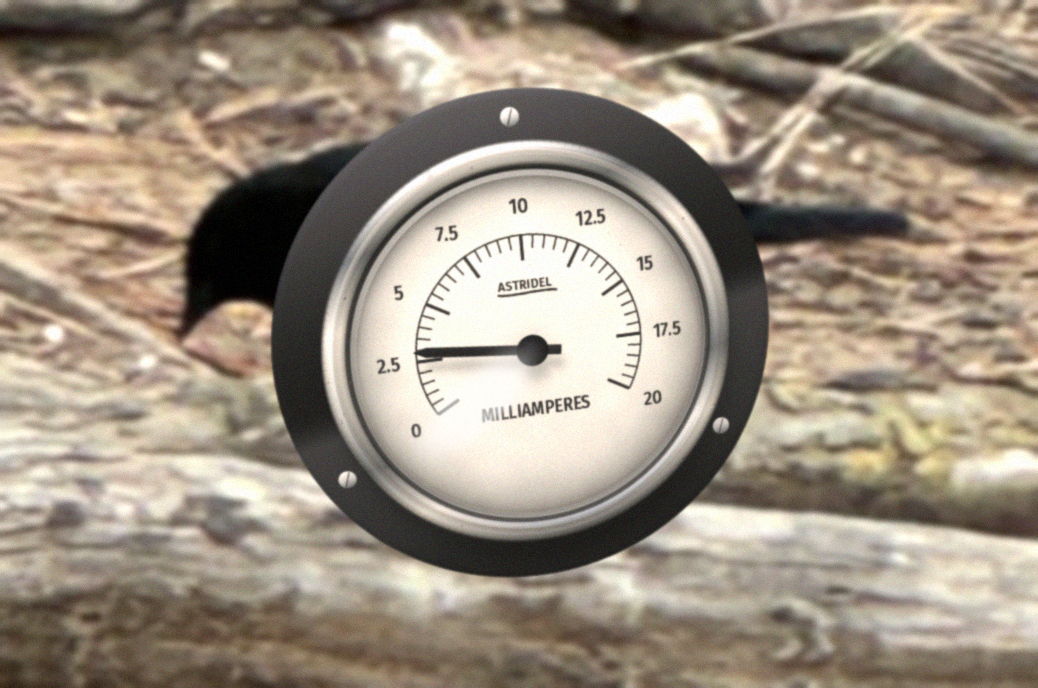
3 mA
